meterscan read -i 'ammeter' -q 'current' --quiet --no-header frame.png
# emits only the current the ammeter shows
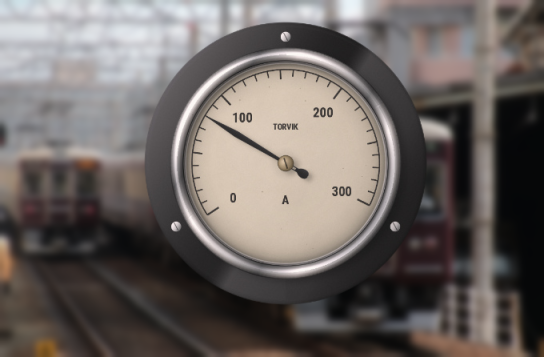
80 A
